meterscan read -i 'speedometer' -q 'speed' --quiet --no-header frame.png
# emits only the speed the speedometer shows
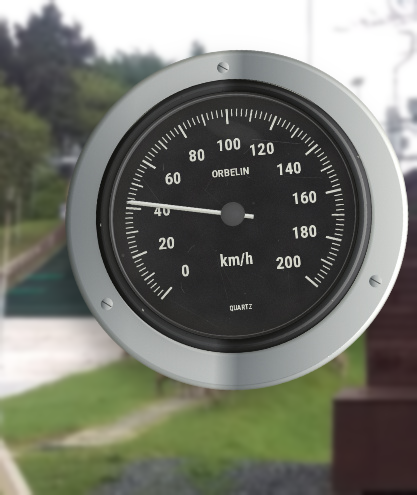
42 km/h
